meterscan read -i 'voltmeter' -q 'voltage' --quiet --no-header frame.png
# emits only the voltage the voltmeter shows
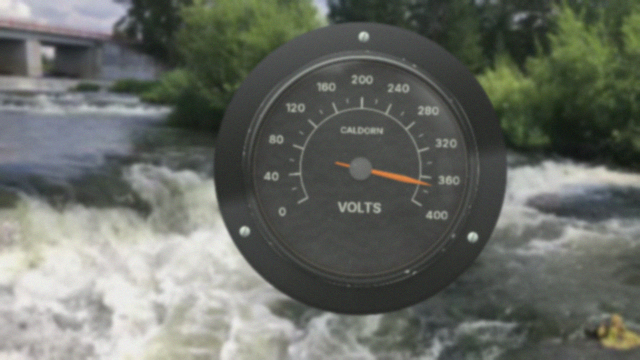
370 V
